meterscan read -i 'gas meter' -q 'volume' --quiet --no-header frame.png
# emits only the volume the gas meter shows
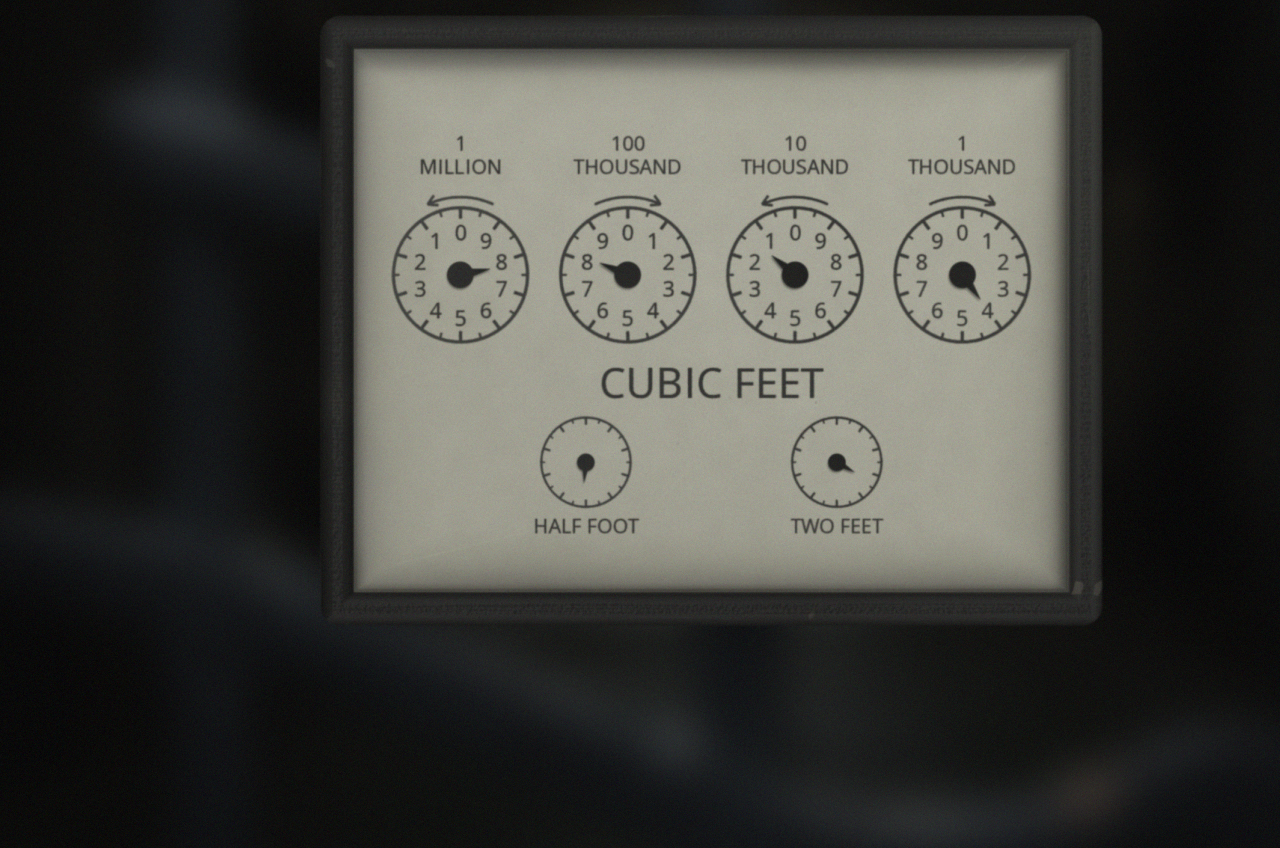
781400 ft³
